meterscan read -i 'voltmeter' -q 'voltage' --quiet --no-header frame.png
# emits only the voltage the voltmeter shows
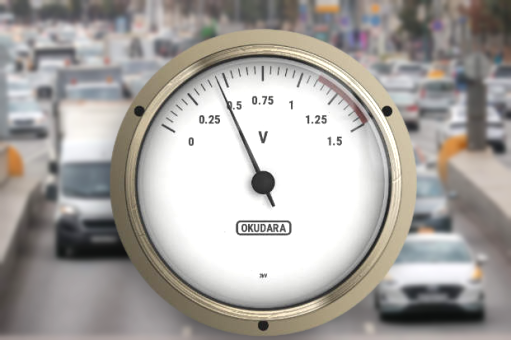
0.45 V
